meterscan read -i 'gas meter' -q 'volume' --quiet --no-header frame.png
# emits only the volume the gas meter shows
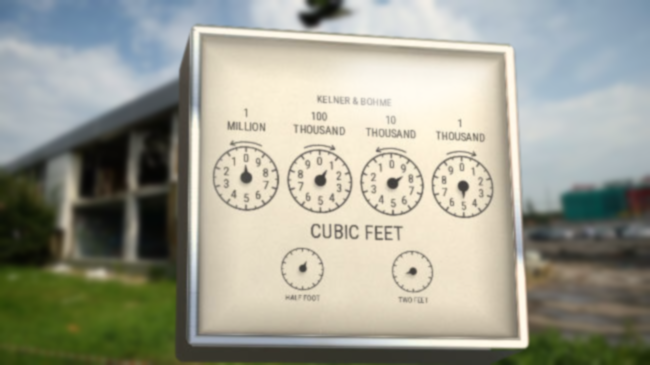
8500 ft³
